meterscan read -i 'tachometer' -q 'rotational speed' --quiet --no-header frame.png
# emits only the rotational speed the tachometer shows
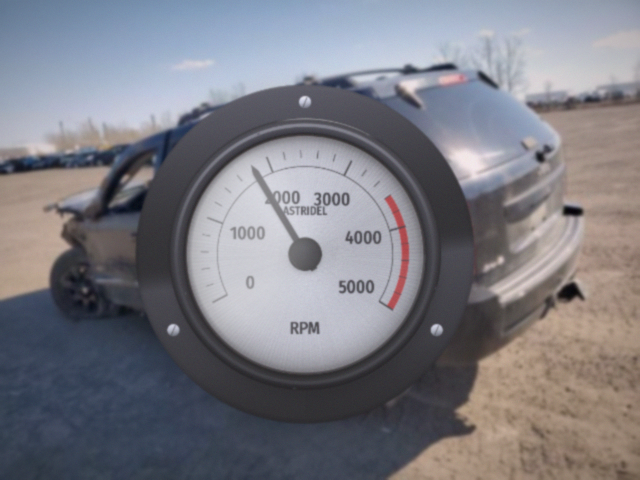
1800 rpm
